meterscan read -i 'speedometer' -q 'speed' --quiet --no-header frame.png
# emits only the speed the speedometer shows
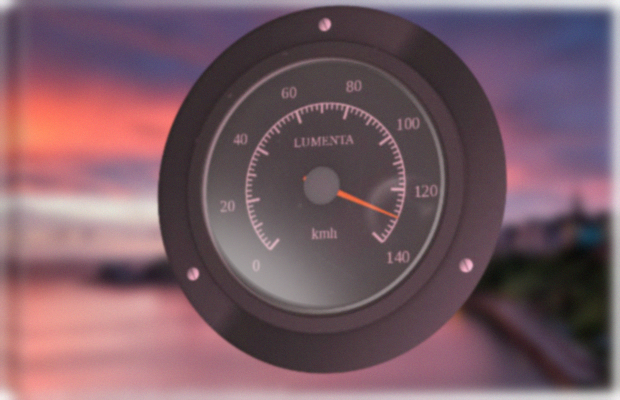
130 km/h
